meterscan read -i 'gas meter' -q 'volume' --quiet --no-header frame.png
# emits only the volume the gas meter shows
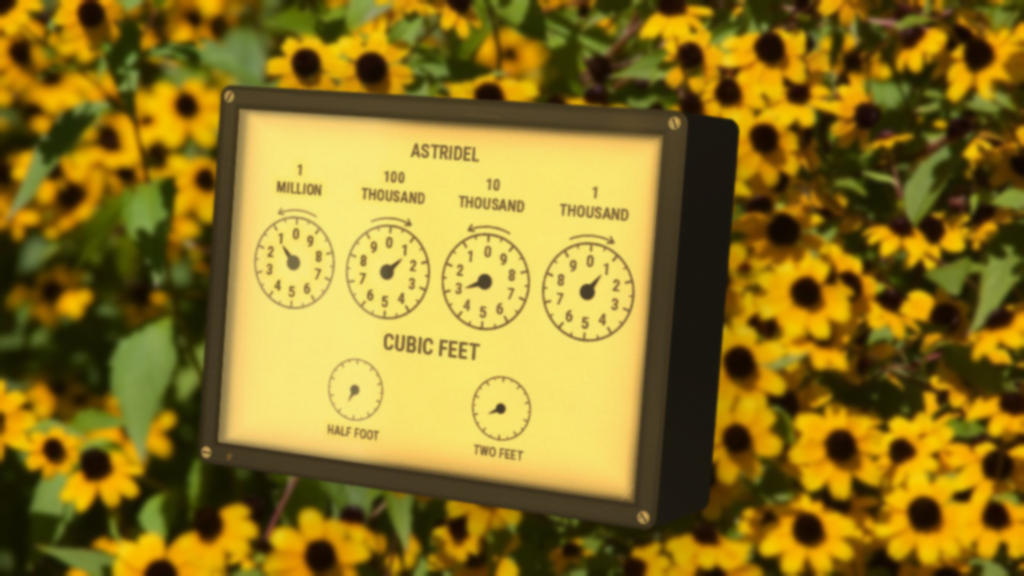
113100 ft³
